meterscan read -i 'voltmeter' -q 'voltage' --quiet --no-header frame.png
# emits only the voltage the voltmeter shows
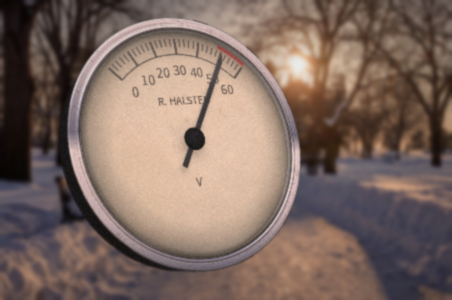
50 V
